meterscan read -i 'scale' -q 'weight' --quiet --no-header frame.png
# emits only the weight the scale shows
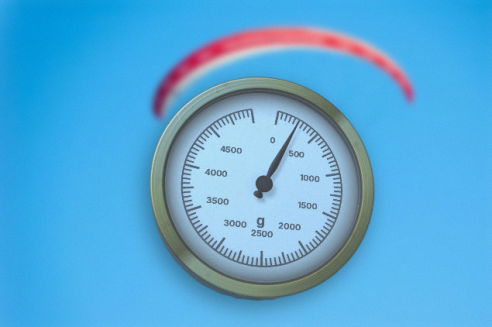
250 g
